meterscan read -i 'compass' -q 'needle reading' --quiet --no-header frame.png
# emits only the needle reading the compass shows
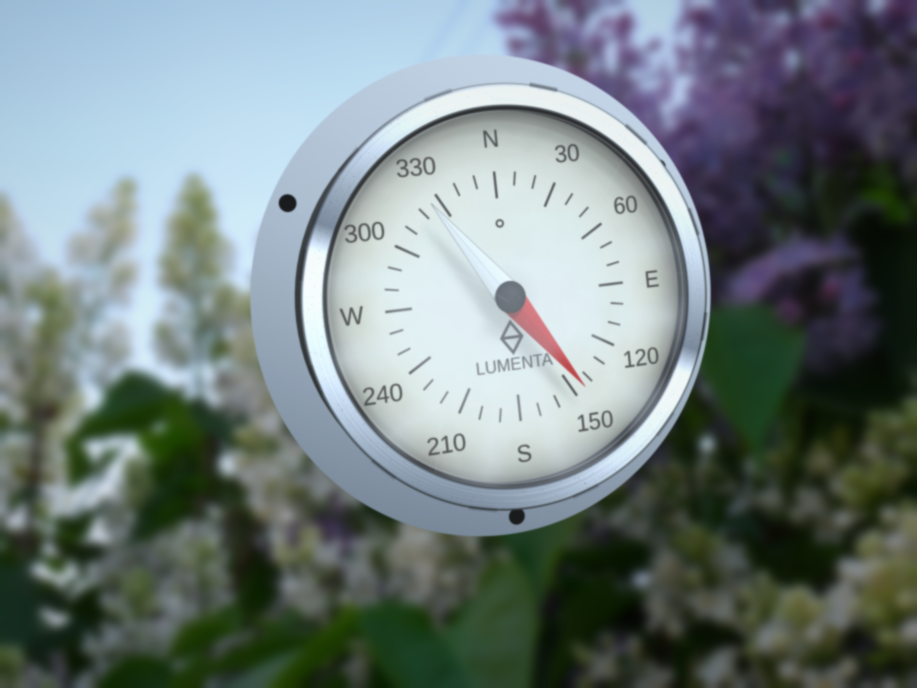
145 °
